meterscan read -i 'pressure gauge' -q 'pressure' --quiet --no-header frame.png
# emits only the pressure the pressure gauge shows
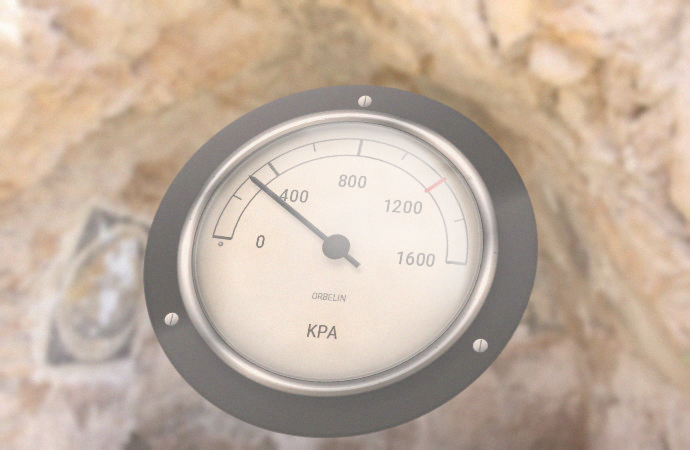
300 kPa
